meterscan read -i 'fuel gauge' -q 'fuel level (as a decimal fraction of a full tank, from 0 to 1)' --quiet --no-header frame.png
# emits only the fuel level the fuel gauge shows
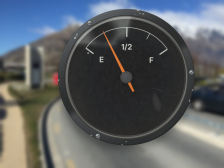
0.25
